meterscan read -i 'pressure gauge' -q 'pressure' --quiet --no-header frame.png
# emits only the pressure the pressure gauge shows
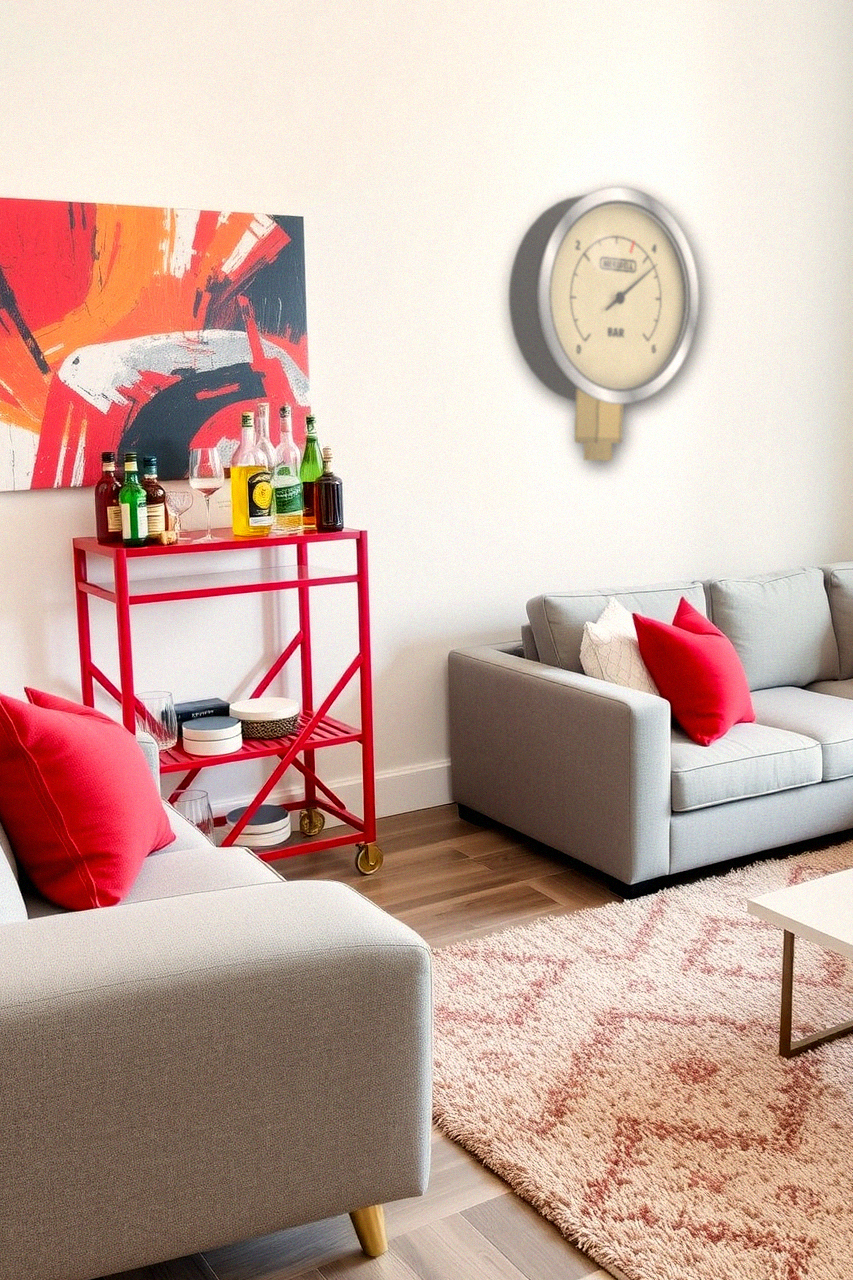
4.25 bar
